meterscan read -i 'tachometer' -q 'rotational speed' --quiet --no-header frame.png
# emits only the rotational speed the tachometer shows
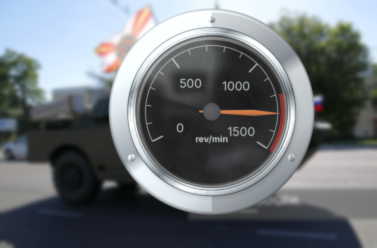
1300 rpm
